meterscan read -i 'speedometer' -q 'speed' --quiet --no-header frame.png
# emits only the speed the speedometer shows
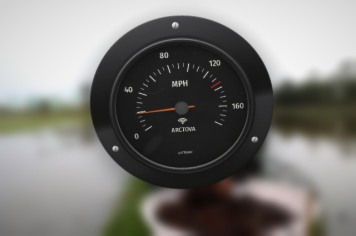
20 mph
